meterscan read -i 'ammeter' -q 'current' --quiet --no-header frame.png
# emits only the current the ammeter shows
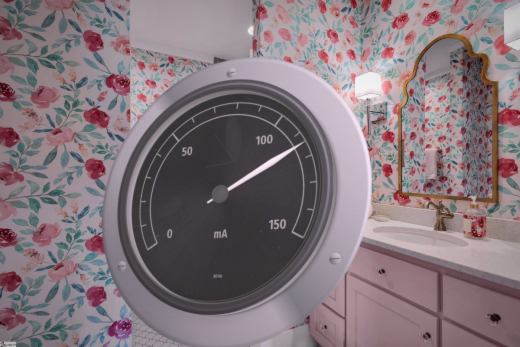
115 mA
